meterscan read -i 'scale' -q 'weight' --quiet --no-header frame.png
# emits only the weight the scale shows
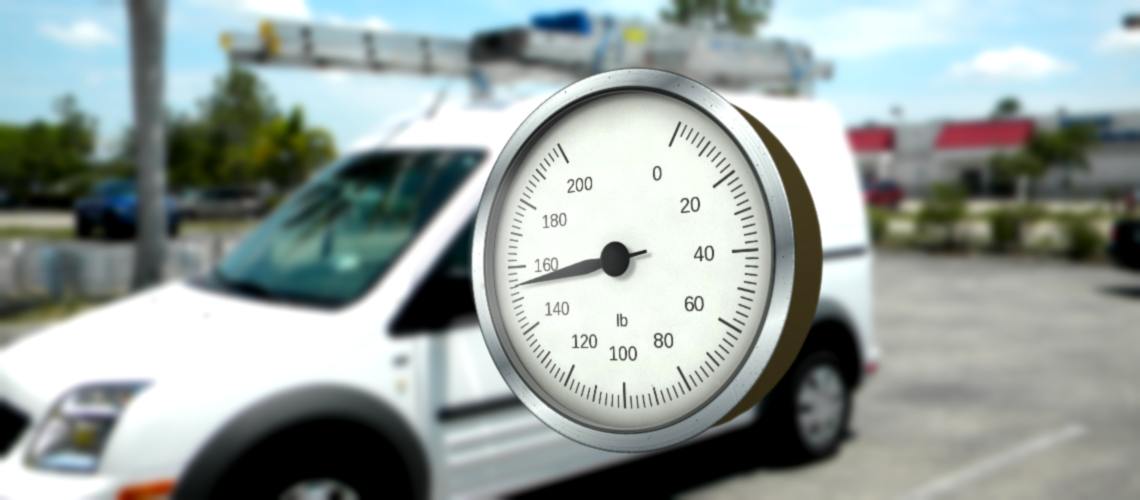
154 lb
